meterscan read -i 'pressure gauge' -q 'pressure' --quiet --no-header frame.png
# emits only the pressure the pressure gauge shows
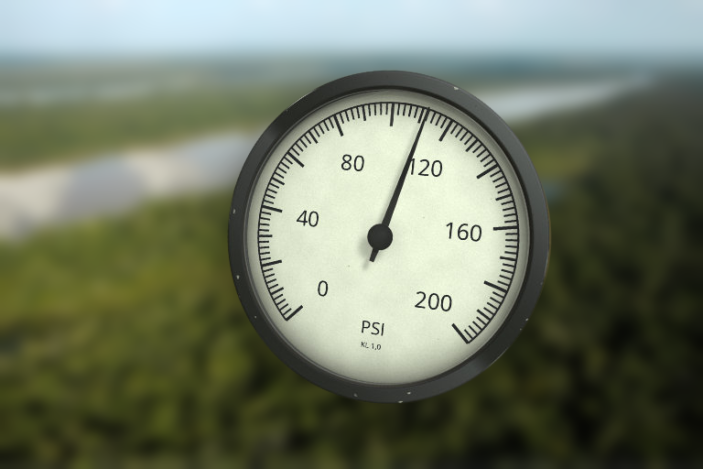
112 psi
